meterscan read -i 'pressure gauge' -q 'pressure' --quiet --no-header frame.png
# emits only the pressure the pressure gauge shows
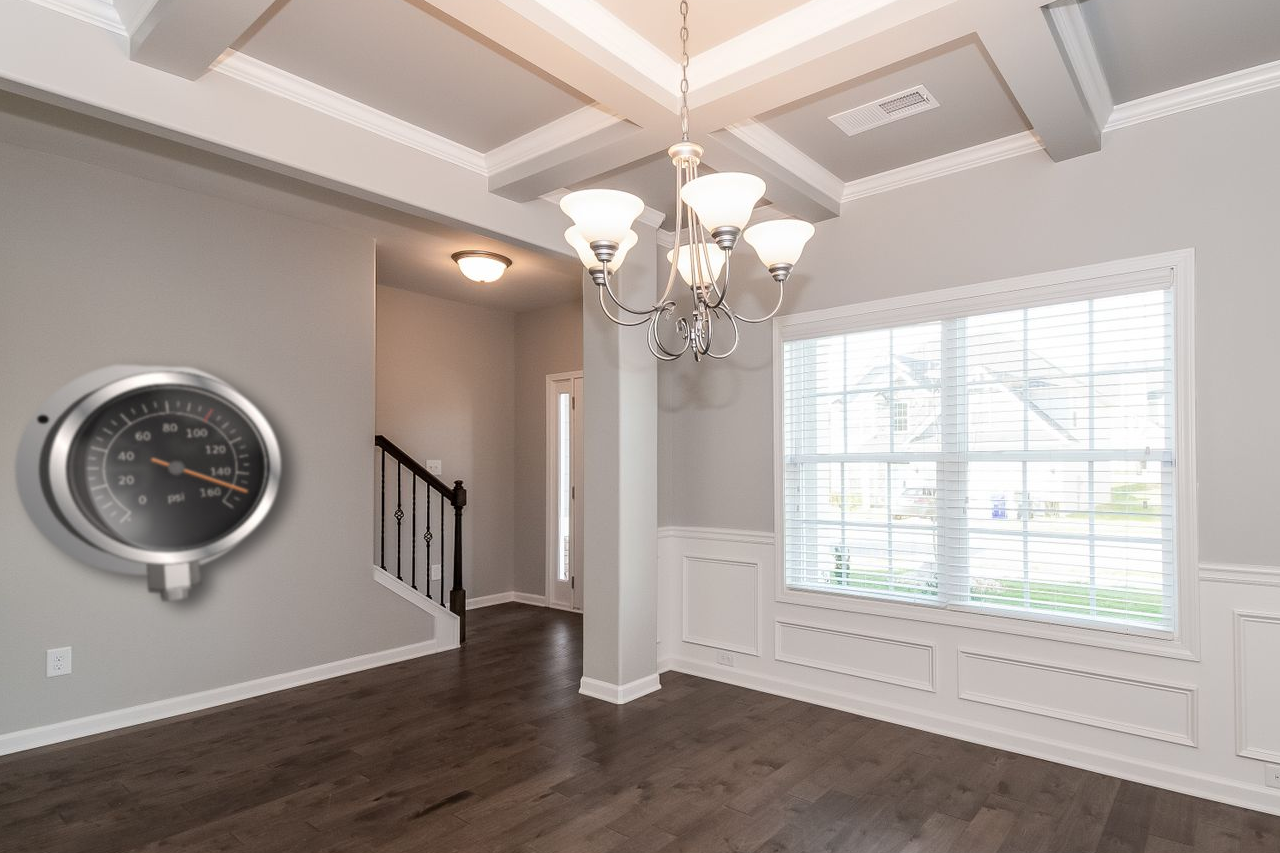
150 psi
